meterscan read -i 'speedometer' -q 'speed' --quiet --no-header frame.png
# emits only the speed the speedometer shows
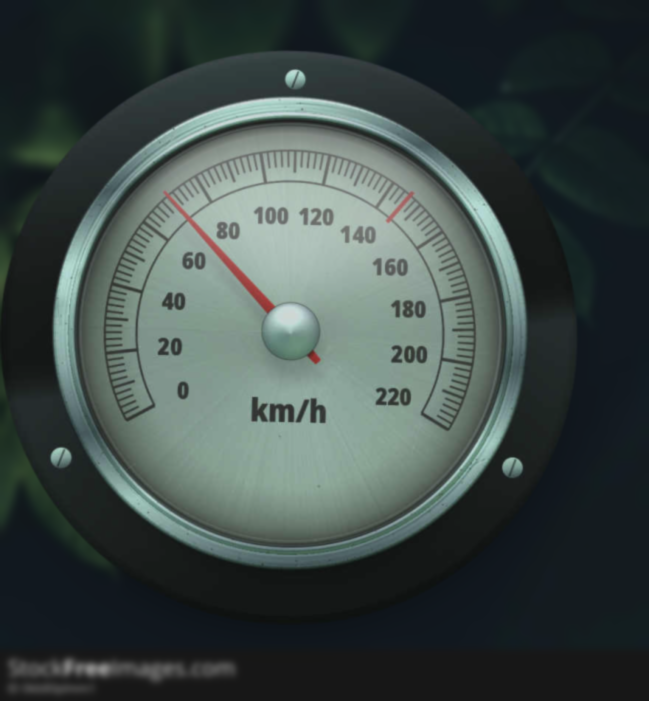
70 km/h
